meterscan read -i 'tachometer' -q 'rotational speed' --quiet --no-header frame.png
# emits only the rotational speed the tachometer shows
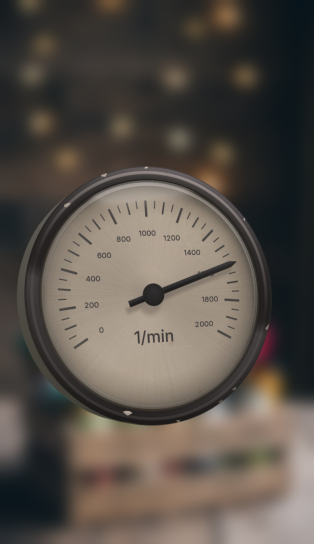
1600 rpm
